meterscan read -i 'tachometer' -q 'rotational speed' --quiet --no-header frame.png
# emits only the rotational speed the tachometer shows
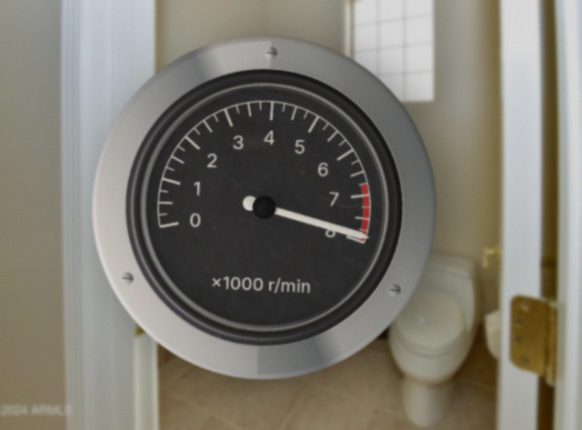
7875 rpm
